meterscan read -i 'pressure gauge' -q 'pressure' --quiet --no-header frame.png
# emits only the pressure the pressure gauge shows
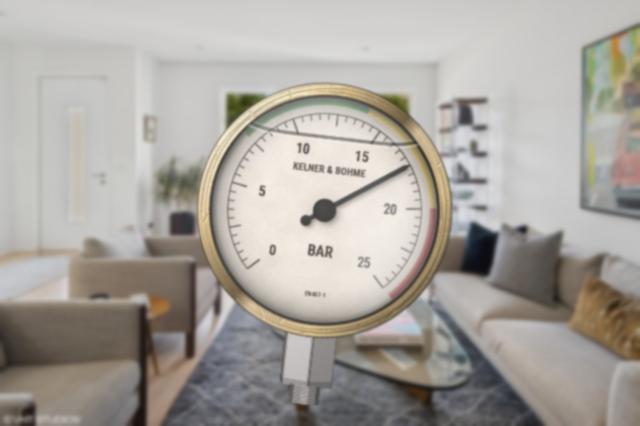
17.5 bar
